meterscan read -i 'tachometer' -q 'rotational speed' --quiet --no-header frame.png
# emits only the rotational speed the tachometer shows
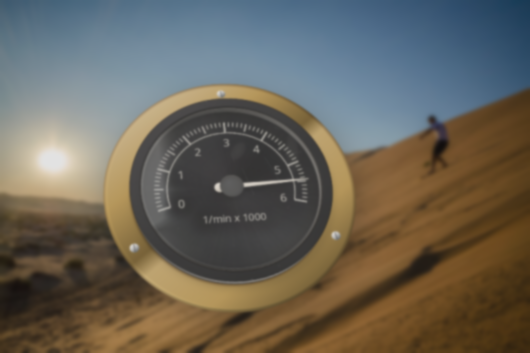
5500 rpm
